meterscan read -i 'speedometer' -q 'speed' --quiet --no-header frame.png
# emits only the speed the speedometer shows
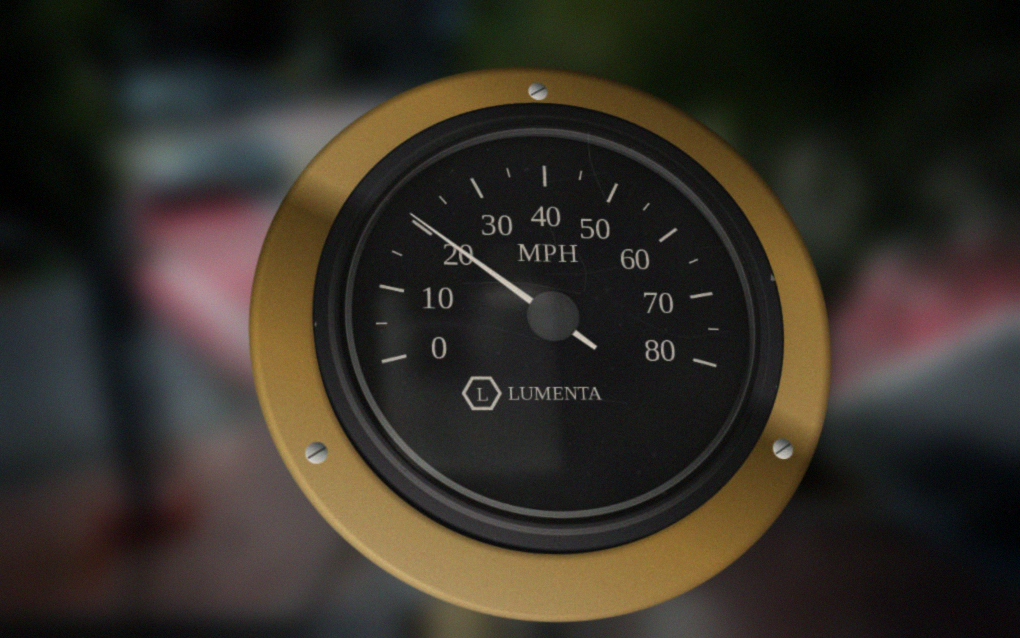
20 mph
